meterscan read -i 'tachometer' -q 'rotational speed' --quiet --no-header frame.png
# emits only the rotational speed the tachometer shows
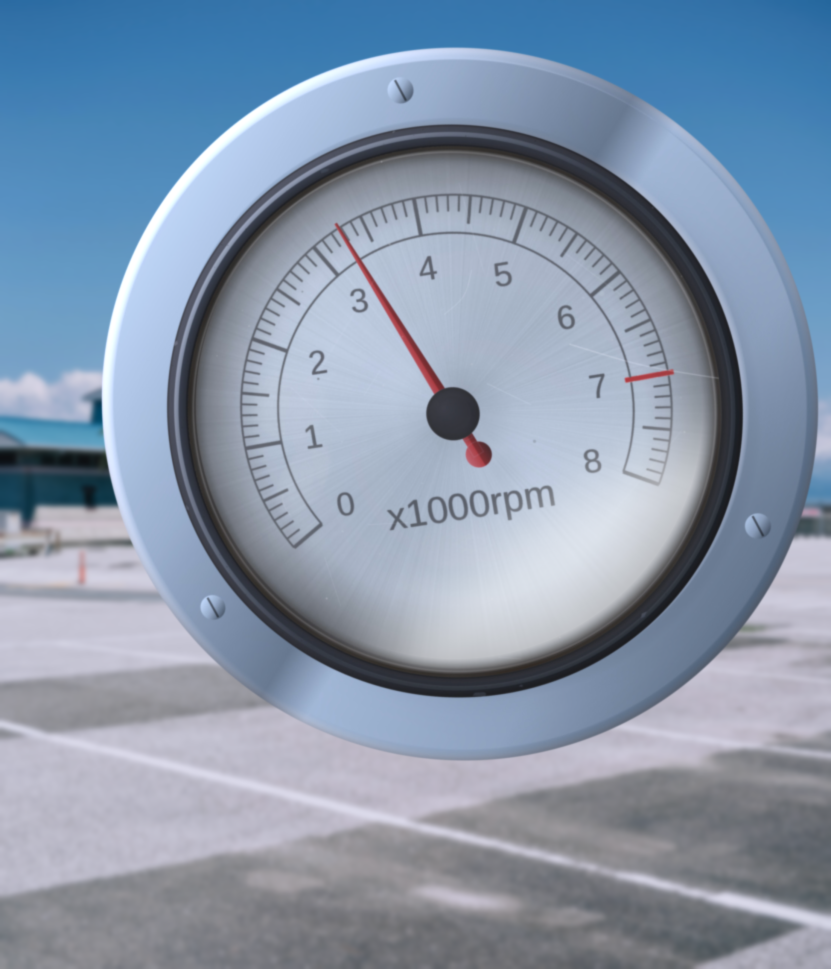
3300 rpm
